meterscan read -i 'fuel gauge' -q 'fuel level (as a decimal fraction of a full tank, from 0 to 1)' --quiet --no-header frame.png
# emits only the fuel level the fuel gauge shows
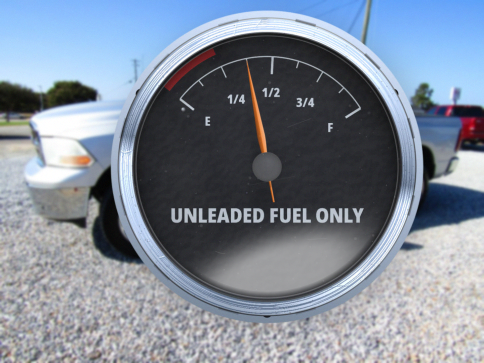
0.375
